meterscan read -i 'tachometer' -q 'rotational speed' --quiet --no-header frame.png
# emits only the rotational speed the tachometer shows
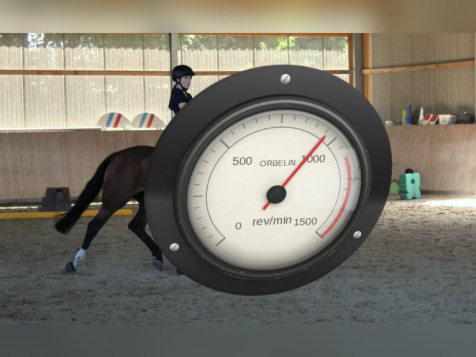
950 rpm
